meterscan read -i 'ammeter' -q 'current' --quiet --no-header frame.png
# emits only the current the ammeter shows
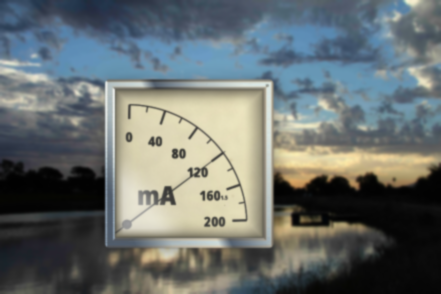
120 mA
